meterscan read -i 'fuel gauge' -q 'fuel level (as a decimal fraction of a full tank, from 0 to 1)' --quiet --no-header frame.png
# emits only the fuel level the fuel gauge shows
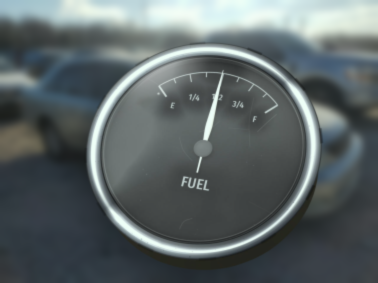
0.5
